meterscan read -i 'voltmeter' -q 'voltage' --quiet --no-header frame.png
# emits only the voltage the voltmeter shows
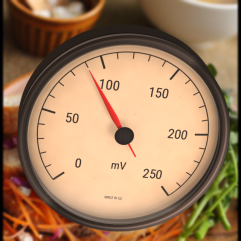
90 mV
